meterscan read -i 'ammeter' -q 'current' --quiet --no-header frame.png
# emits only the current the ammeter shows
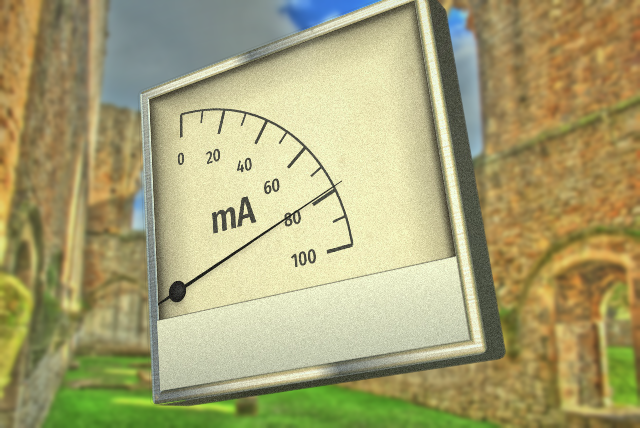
80 mA
